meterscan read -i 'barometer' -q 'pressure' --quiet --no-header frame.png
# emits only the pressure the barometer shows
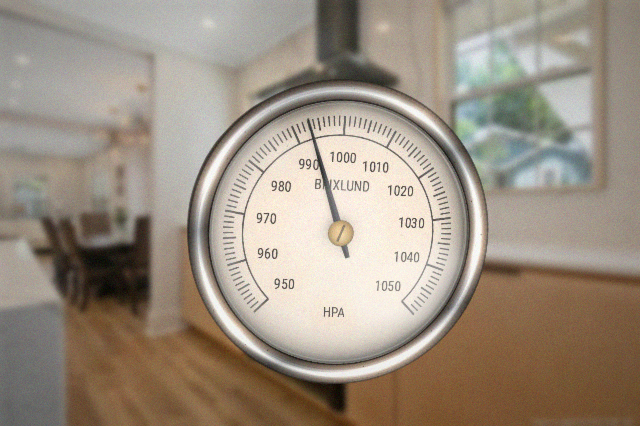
993 hPa
